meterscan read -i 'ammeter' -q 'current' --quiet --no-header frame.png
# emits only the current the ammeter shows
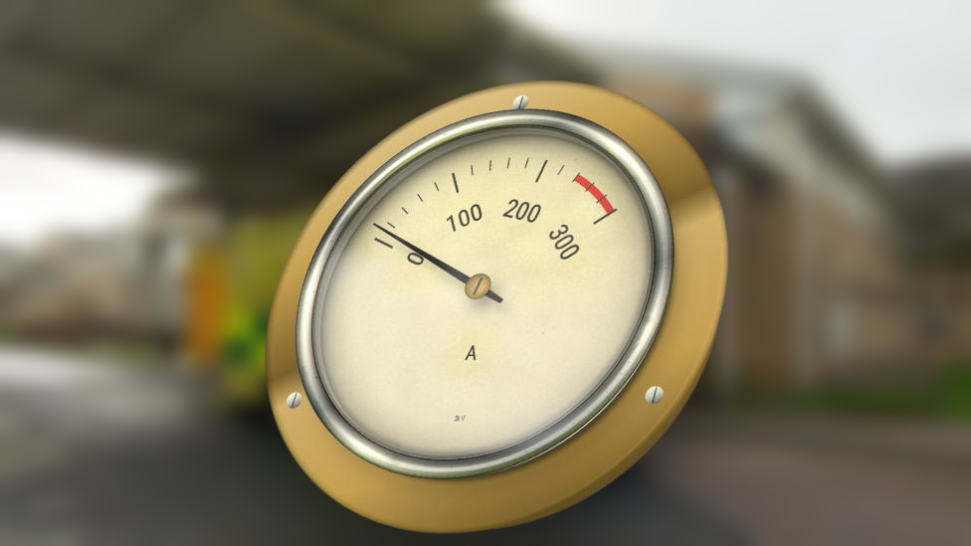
10 A
